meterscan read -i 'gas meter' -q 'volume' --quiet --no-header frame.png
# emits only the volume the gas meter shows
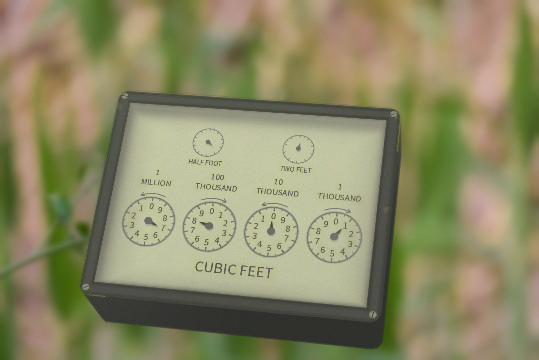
680100 ft³
